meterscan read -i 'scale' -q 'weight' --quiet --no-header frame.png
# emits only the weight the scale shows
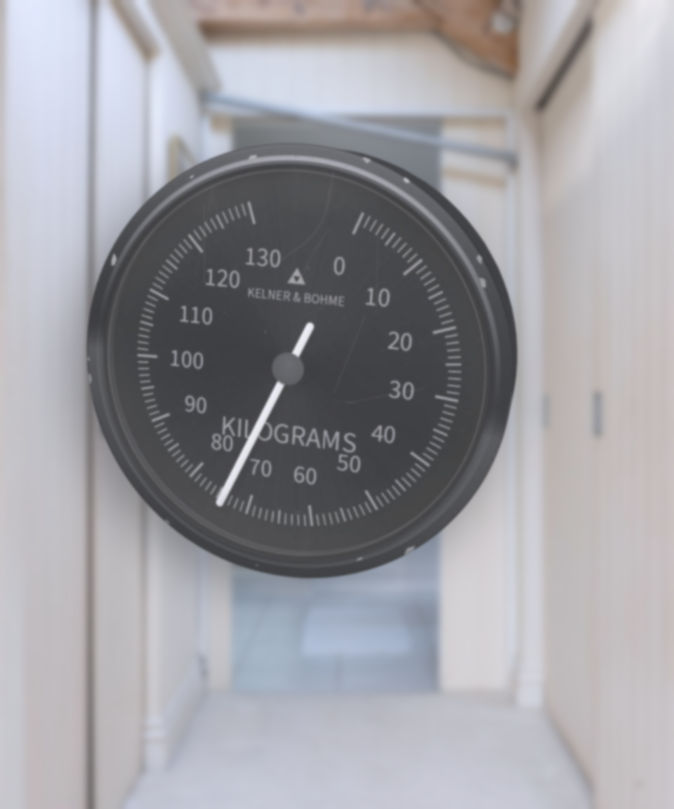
74 kg
